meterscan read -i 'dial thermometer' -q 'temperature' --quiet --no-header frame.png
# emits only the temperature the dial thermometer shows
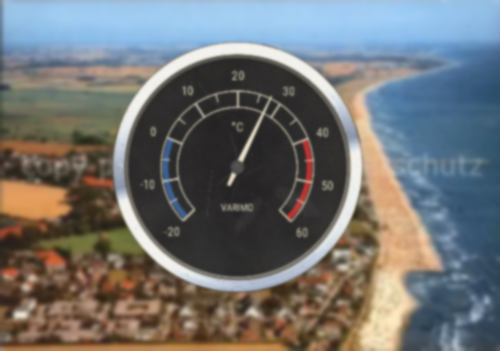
27.5 °C
